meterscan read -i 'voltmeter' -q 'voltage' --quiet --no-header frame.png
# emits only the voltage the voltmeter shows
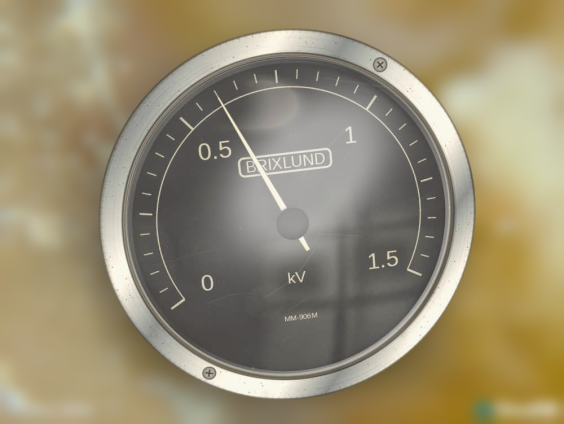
0.6 kV
